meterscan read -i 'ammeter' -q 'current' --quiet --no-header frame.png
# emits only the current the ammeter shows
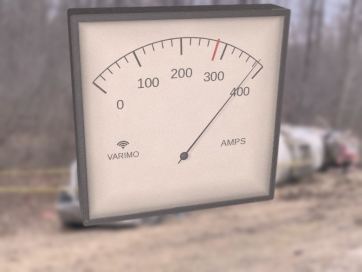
380 A
